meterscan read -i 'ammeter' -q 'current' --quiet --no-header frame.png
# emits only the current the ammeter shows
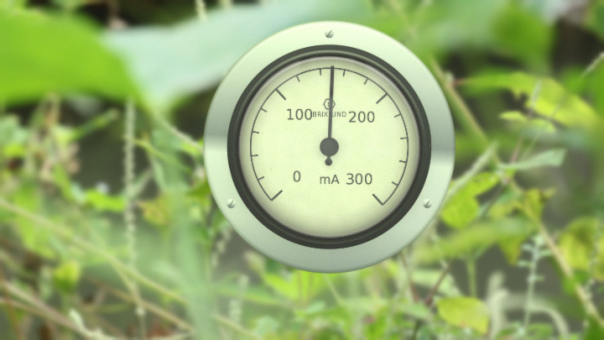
150 mA
